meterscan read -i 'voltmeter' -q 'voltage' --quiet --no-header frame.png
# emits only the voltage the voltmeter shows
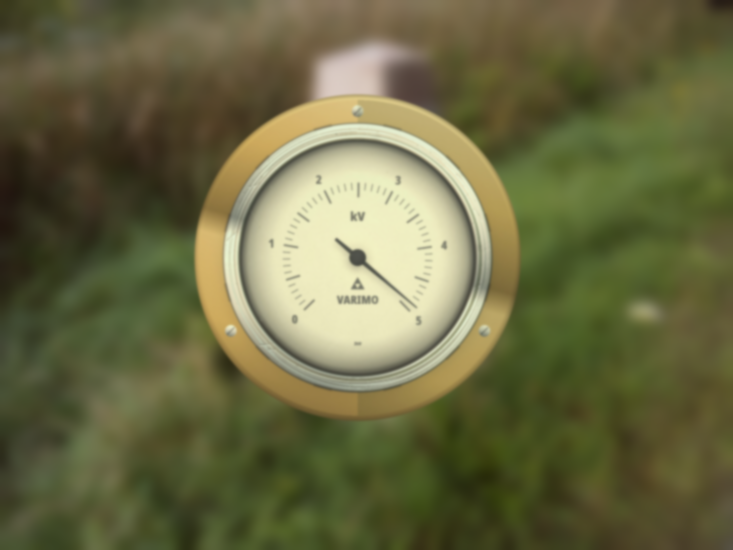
4.9 kV
